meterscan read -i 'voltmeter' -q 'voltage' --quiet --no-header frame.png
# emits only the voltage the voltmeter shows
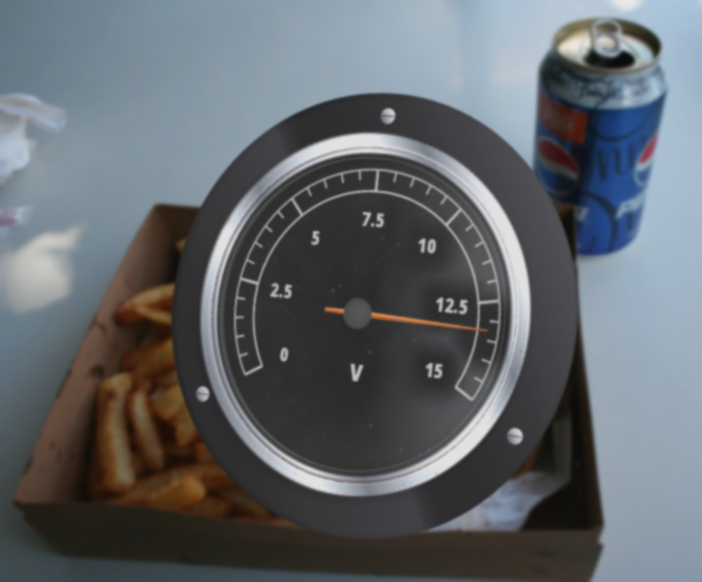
13.25 V
